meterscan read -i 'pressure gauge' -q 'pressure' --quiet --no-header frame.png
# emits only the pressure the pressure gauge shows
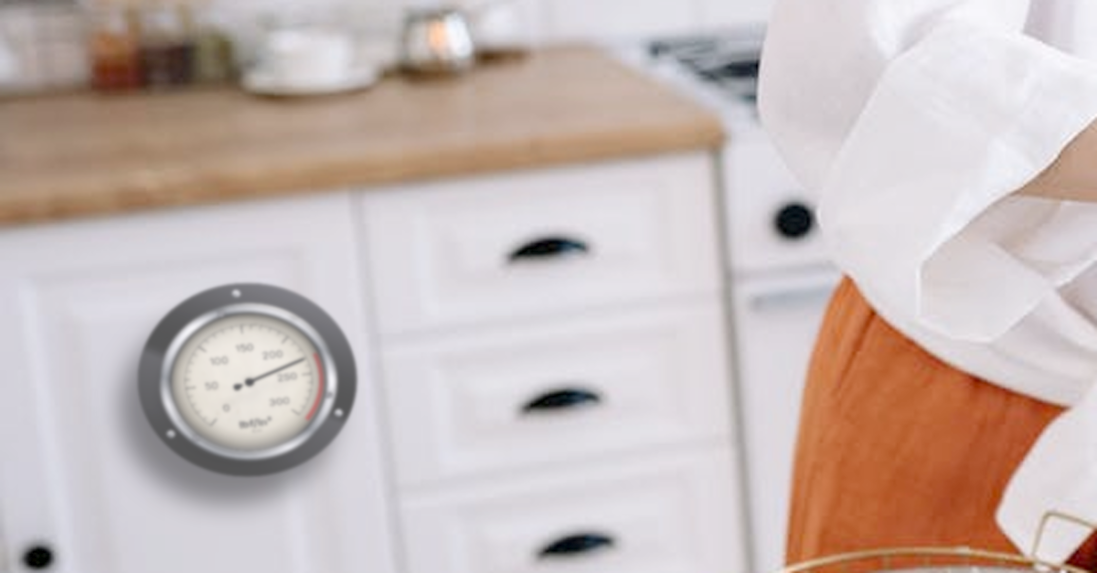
230 psi
